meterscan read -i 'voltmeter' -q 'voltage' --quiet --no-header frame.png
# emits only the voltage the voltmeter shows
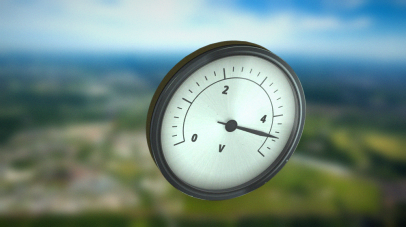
4.5 V
